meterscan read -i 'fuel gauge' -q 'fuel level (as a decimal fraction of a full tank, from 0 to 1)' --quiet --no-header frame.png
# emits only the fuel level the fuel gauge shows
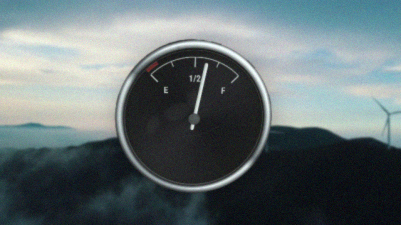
0.625
